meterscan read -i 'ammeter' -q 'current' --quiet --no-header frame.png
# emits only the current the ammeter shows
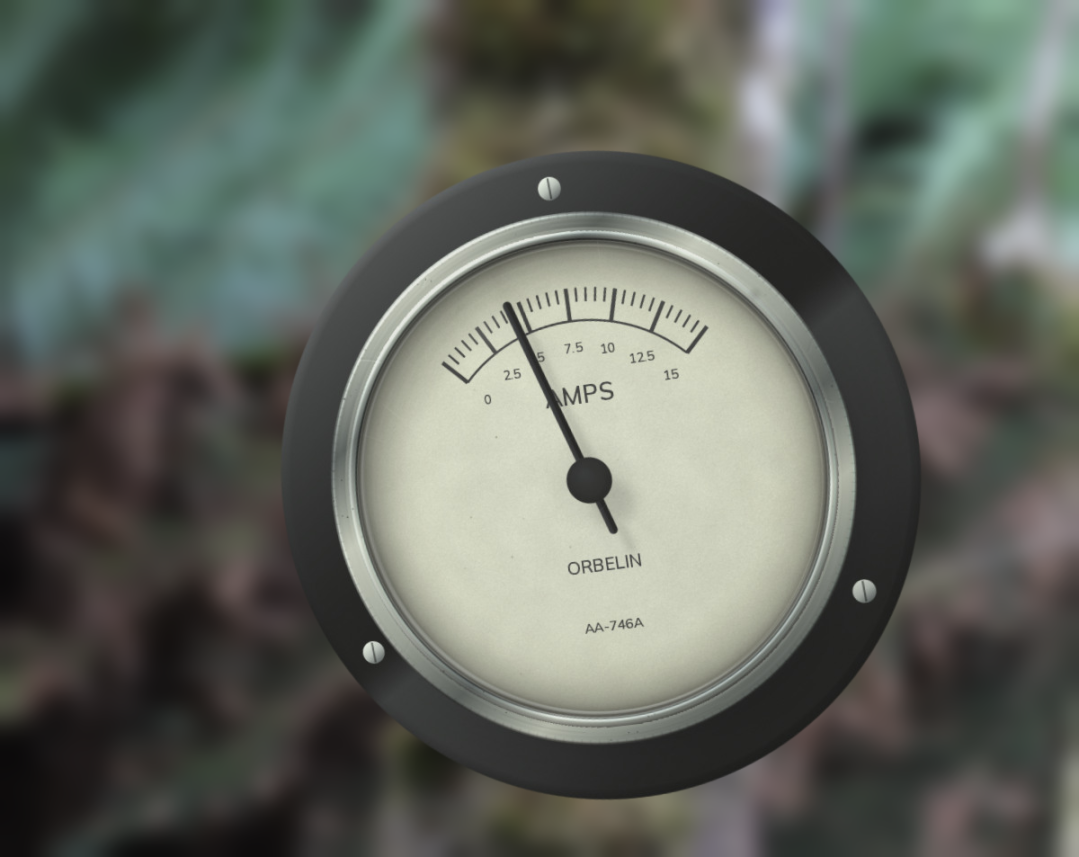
4.5 A
